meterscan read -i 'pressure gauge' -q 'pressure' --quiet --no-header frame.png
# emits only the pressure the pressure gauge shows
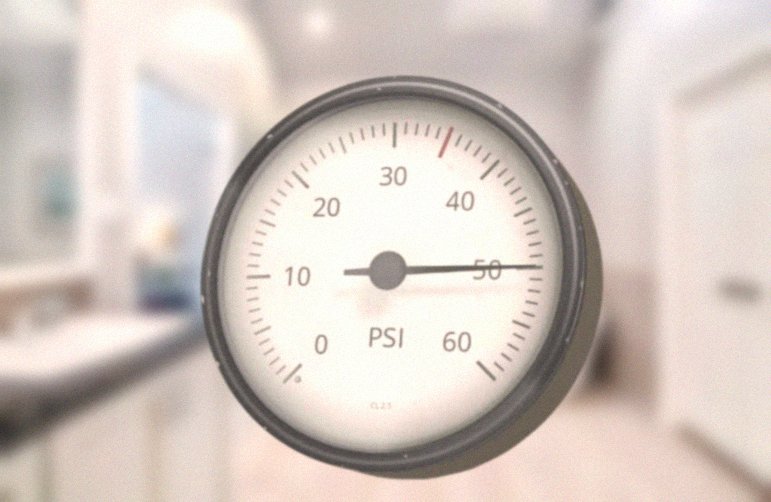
50 psi
